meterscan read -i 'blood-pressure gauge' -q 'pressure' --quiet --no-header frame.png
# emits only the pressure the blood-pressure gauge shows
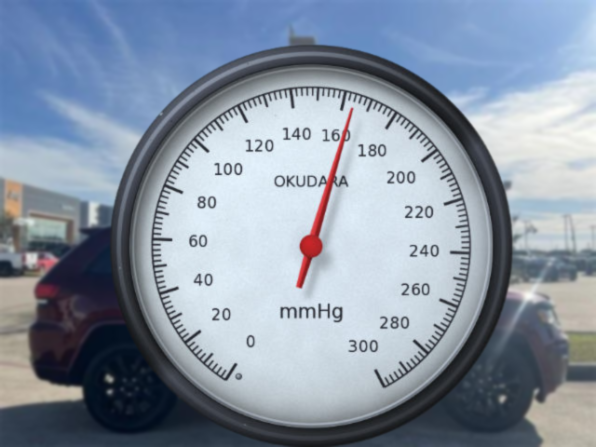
164 mmHg
